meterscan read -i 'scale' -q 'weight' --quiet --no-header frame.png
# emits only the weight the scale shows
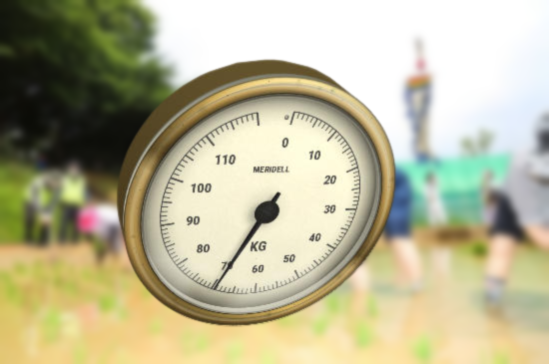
70 kg
